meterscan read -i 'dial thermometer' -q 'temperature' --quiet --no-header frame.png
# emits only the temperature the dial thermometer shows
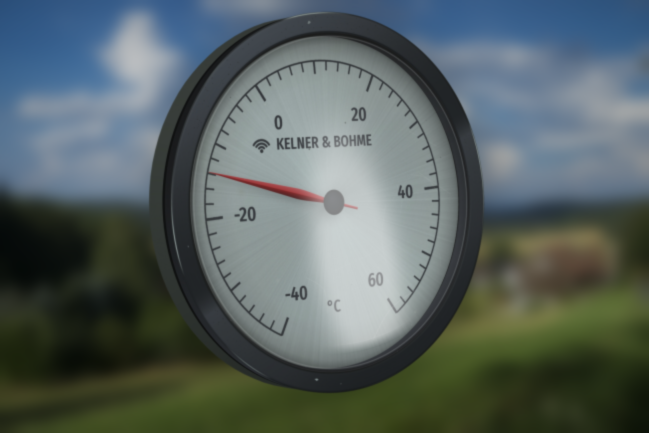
-14 °C
